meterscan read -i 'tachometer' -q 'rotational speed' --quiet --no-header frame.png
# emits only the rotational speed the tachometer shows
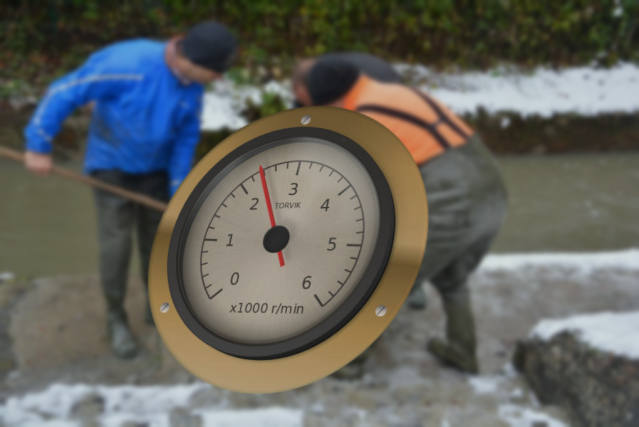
2400 rpm
